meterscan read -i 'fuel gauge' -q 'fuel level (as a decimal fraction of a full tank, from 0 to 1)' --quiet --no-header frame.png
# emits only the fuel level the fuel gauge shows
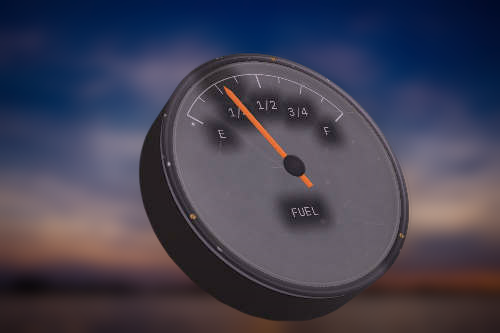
0.25
